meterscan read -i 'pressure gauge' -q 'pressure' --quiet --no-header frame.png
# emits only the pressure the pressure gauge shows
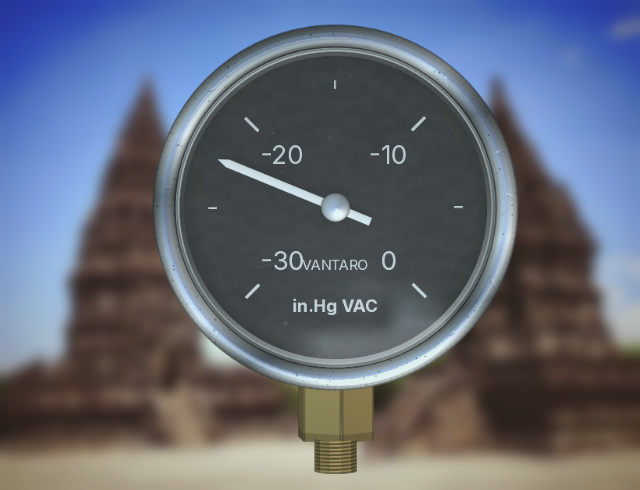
-22.5 inHg
